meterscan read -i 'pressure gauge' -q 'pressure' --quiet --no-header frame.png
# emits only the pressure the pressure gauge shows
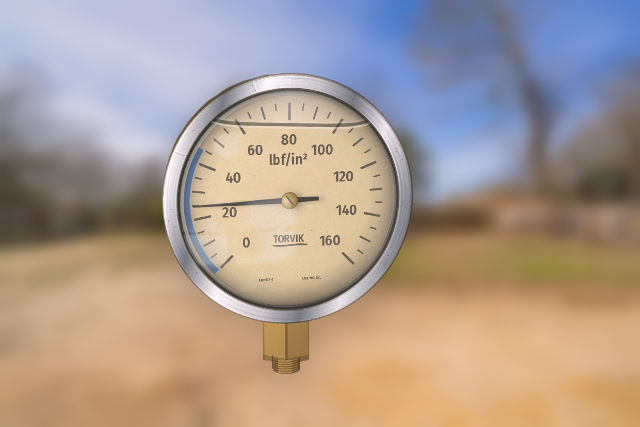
25 psi
